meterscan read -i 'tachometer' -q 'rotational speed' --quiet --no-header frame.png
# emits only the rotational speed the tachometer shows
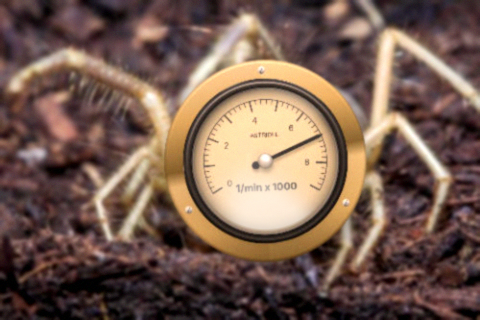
7000 rpm
